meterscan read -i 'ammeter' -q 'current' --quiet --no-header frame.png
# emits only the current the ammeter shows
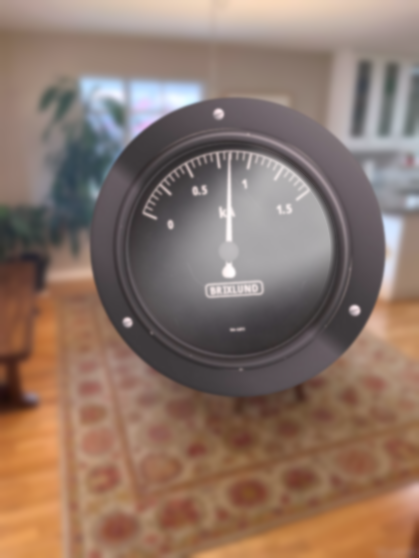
0.85 kA
